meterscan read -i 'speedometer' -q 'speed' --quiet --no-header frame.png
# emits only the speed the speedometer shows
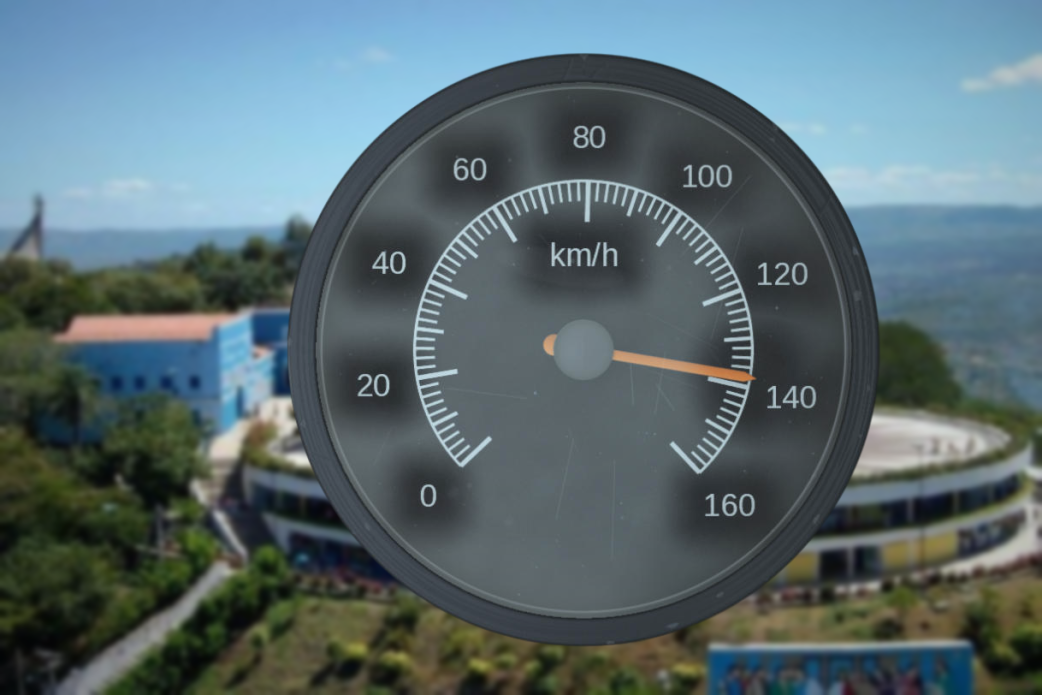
138 km/h
